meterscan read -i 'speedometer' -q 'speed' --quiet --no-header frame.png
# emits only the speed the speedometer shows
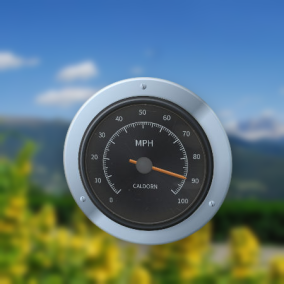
90 mph
